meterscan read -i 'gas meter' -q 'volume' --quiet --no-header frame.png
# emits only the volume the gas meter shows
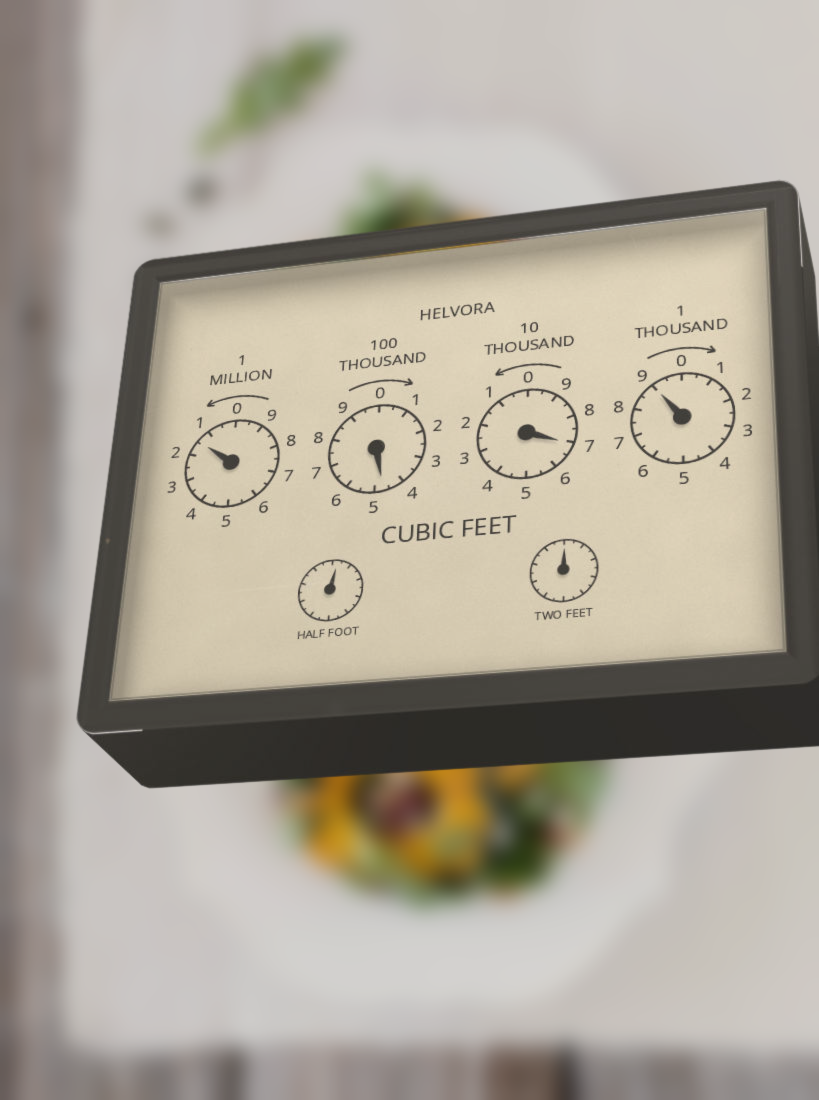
146900 ft³
